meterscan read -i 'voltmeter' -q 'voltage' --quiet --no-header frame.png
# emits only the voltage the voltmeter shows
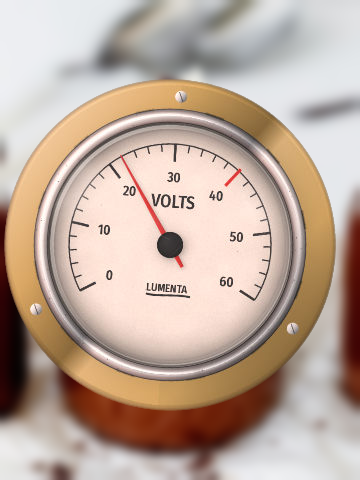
22 V
